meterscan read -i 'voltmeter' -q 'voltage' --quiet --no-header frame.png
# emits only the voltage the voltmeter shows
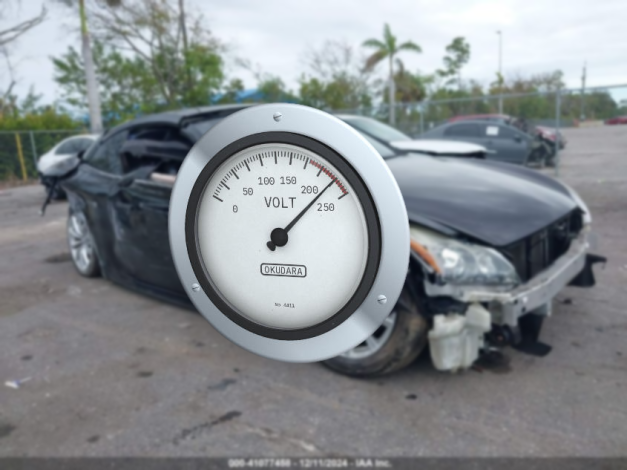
225 V
